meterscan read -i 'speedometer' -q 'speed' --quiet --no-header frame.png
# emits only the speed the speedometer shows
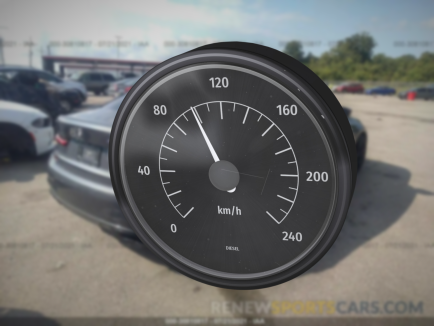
100 km/h
